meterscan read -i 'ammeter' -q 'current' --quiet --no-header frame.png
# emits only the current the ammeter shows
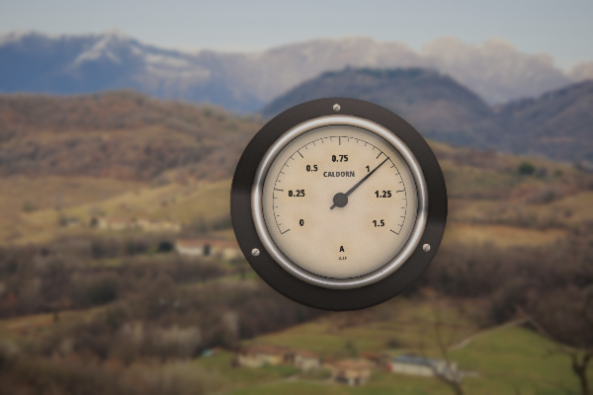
1.05 A
